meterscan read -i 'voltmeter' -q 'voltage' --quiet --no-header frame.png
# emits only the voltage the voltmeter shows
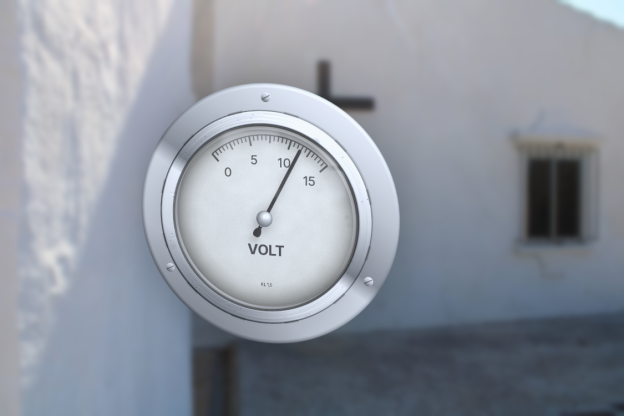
11.5 V
